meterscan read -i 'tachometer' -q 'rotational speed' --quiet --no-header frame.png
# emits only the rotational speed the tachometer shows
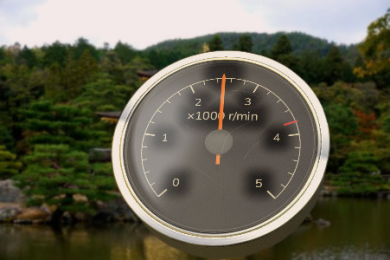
2500 rpm
